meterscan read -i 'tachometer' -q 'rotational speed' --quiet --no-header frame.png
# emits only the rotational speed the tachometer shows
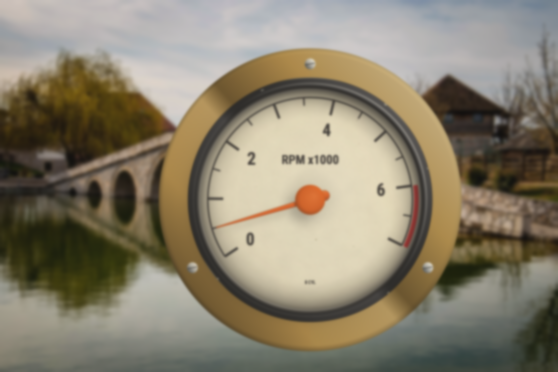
500 rpm
